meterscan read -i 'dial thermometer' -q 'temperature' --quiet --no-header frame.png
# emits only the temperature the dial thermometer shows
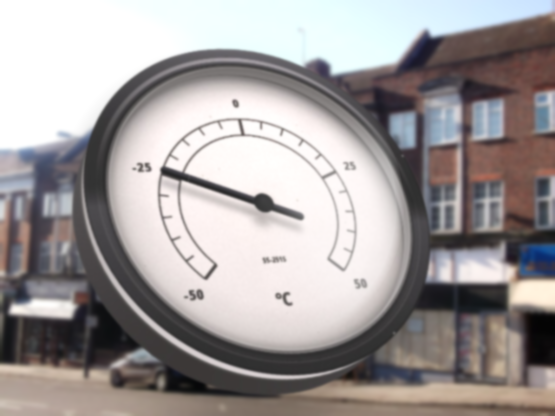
-25 °C
